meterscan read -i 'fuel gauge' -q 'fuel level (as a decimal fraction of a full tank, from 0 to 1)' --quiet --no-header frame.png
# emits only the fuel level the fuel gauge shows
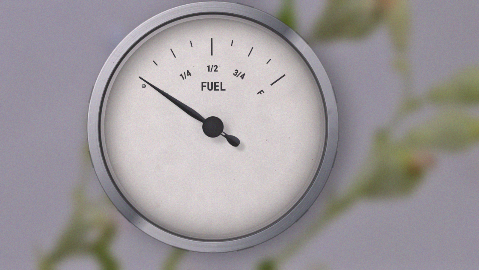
0
